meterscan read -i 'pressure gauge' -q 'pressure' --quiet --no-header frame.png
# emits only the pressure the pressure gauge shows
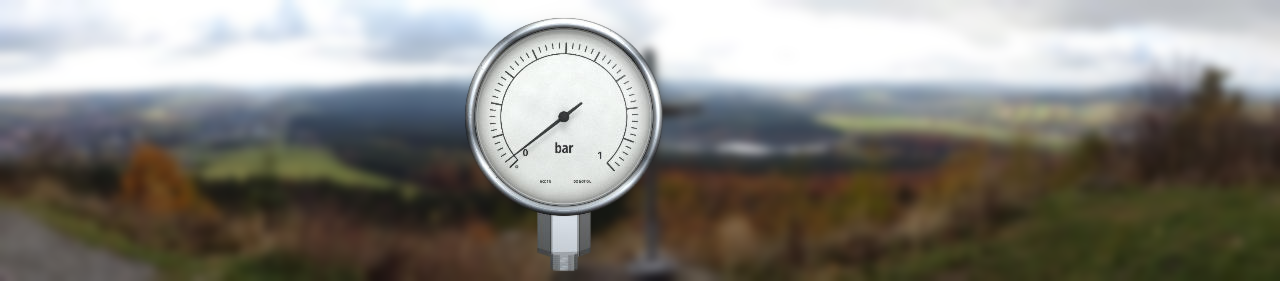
0.02 bar
